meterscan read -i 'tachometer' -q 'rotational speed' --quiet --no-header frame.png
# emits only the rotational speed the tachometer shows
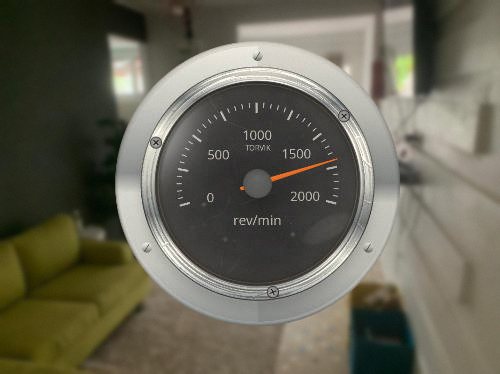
1700 rpm
